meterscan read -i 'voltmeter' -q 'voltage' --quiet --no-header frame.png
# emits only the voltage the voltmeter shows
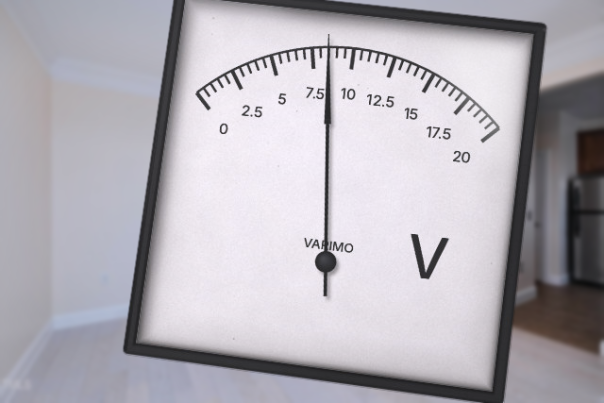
8.5 V
